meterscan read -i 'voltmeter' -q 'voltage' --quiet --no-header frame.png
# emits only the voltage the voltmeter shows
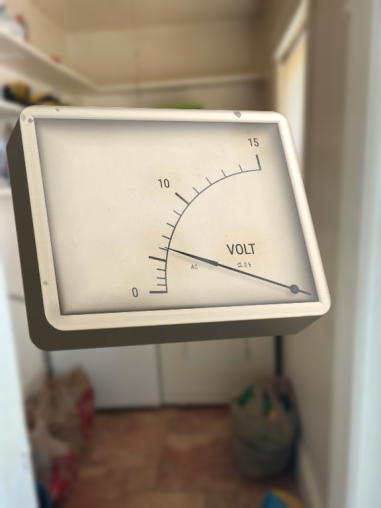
6 V
